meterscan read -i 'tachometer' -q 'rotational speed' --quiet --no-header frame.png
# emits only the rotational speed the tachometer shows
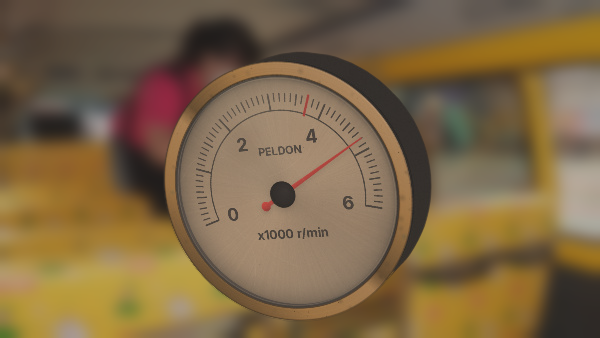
4800 rpm
